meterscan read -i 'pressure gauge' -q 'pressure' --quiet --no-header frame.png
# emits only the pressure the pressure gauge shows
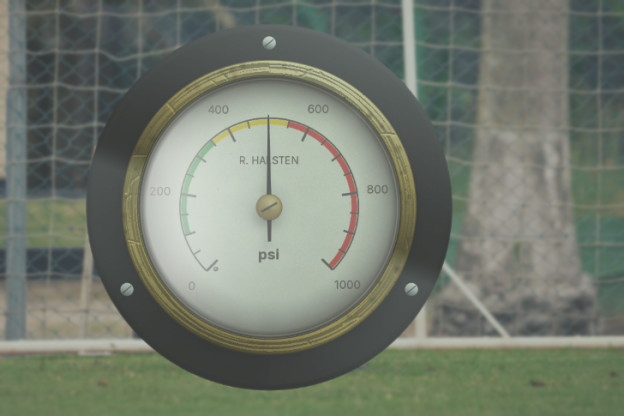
500 psi
